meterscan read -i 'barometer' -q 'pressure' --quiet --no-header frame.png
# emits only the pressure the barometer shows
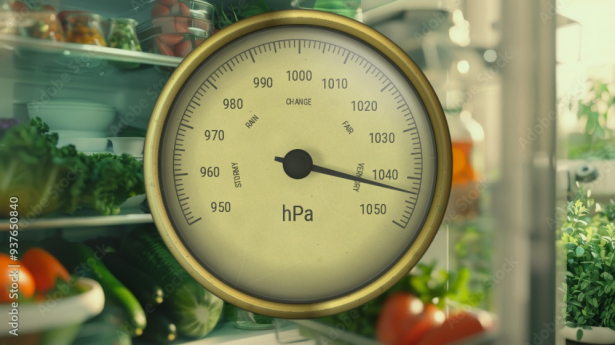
1043 hPa
